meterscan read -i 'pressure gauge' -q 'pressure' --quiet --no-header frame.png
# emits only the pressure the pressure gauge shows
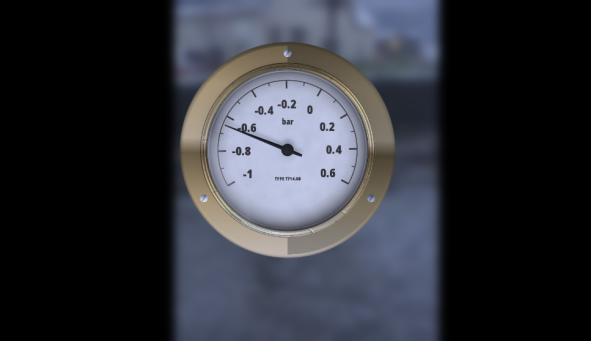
-0.65 bar
